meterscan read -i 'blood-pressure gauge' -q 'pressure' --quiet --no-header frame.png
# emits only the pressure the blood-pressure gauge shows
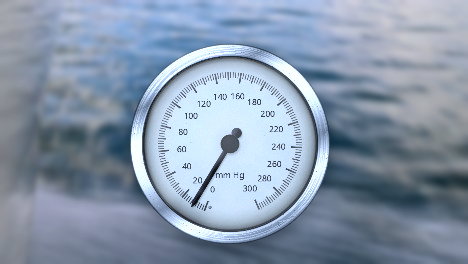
10 mmHg
